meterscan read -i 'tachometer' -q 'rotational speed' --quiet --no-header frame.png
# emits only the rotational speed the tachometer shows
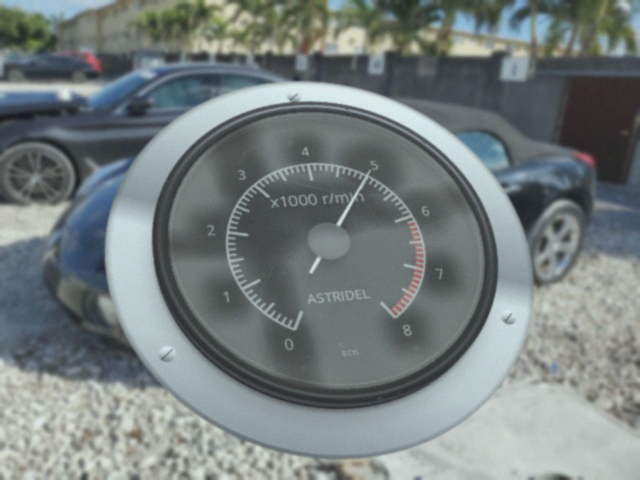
5000 rpm
